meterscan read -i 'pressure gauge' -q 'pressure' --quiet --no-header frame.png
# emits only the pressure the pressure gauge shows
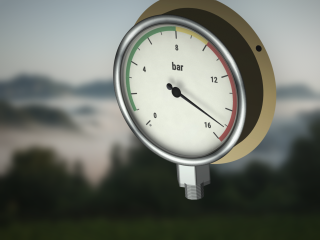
15 bar
